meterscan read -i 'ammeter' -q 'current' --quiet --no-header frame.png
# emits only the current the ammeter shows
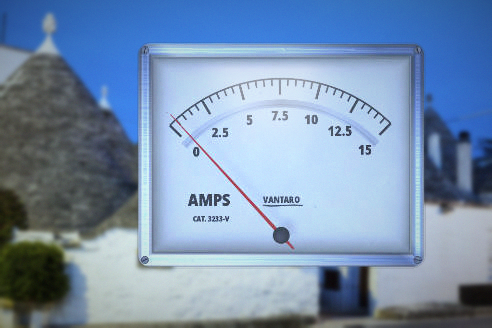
0.5 A
